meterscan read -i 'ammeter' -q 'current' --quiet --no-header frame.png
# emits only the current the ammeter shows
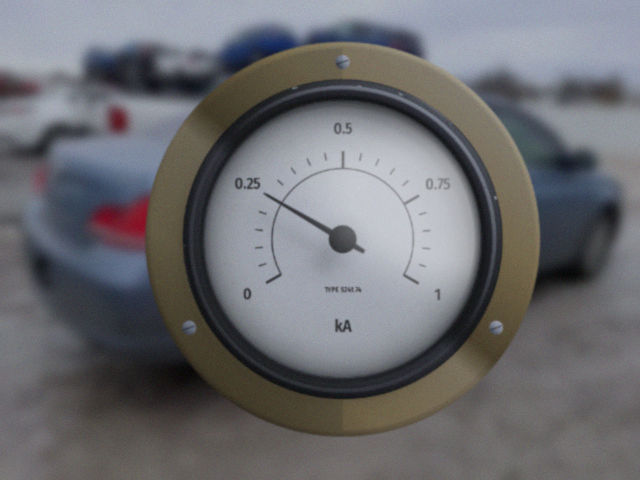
0.25 kA
